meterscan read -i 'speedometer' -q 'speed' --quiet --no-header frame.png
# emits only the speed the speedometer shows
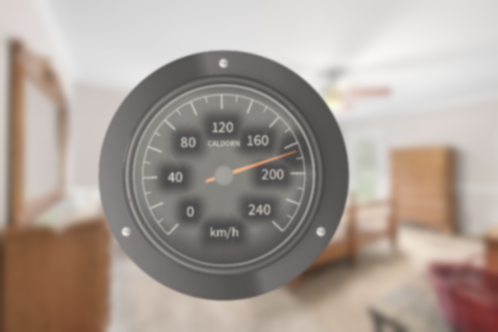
185 km/h
